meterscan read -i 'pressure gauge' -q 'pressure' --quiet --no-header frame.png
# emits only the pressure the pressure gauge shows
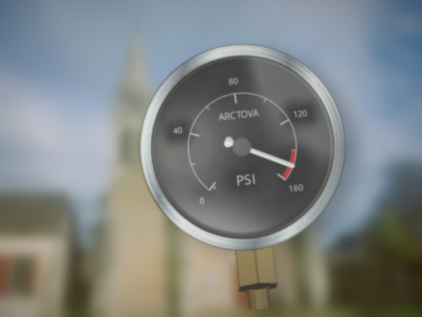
150 psi
